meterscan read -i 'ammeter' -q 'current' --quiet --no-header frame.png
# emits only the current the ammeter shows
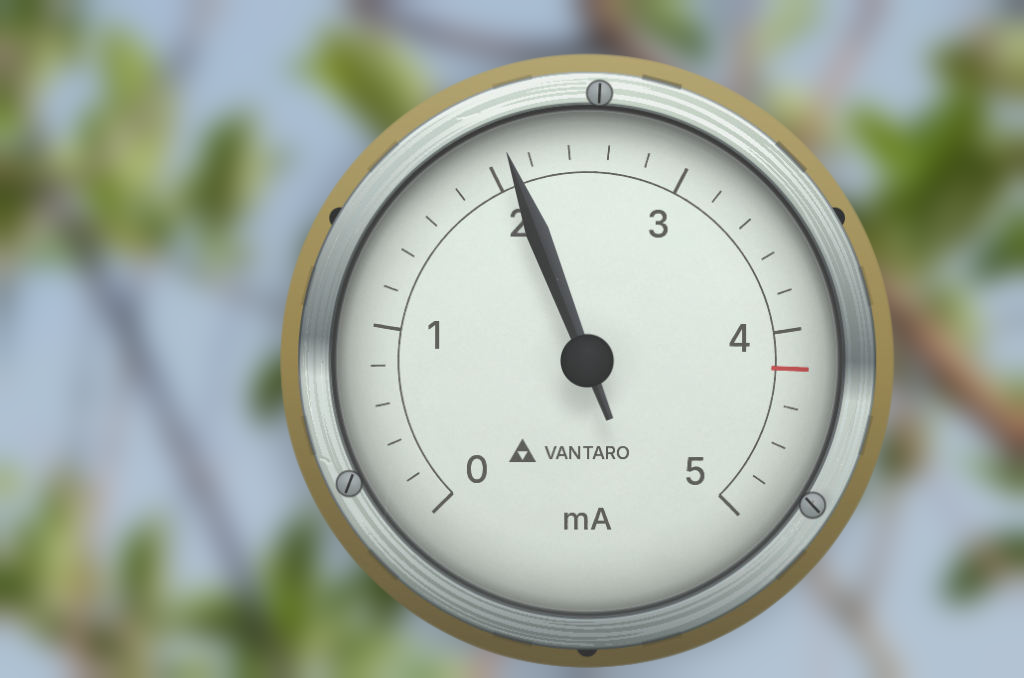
2.1 mA
